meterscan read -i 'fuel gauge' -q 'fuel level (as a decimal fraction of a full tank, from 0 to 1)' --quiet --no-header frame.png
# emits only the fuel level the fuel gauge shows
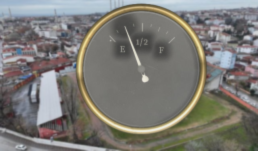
0.25
